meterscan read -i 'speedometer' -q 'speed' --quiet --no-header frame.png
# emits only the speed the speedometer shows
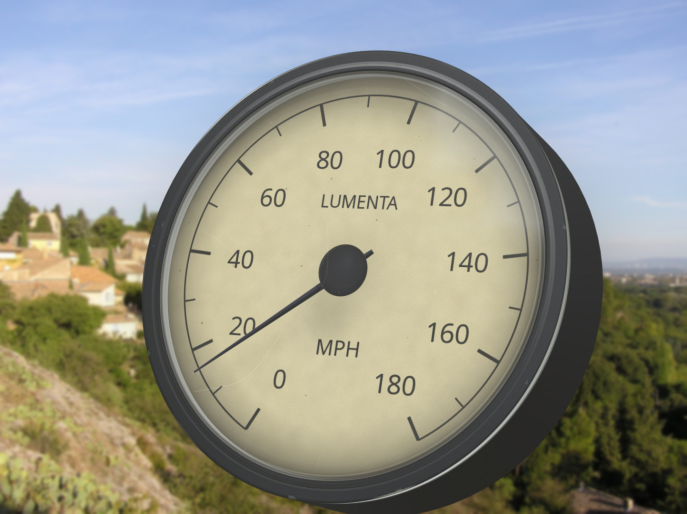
15 mph
